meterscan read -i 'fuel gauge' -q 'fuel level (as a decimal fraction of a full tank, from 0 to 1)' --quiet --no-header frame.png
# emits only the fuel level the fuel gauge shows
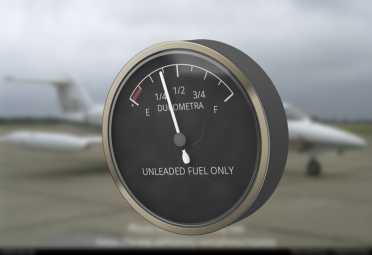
0.375
